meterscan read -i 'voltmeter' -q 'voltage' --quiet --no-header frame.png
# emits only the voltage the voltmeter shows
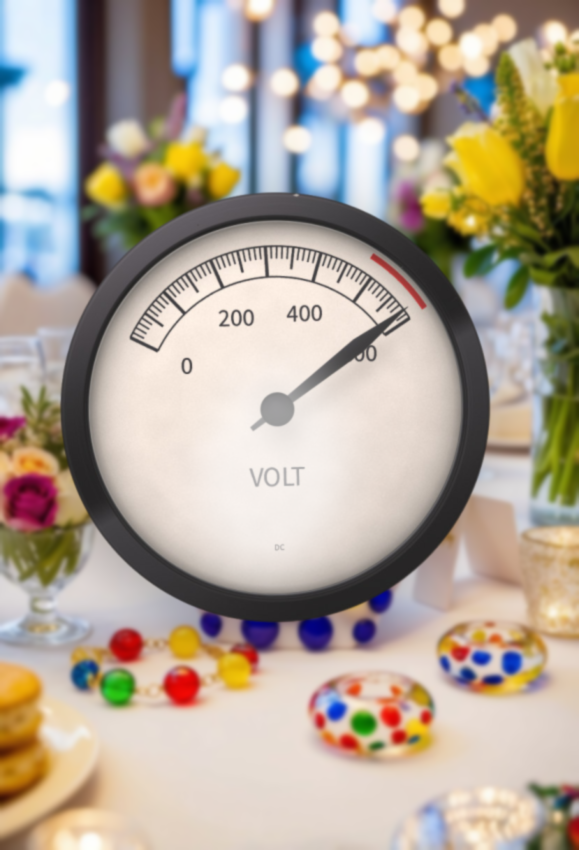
580 V
